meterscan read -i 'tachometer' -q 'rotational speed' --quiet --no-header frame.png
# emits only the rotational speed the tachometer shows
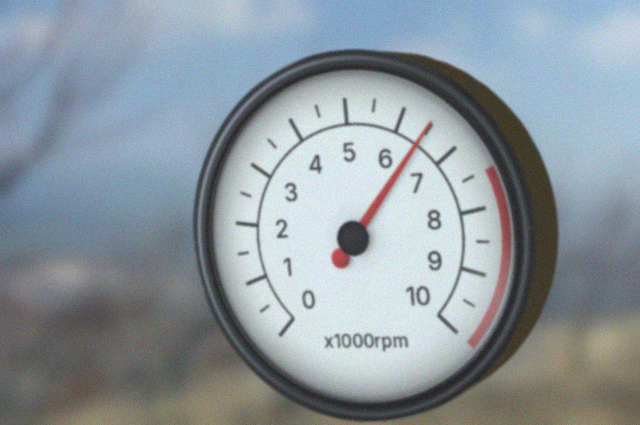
6500 rpm
